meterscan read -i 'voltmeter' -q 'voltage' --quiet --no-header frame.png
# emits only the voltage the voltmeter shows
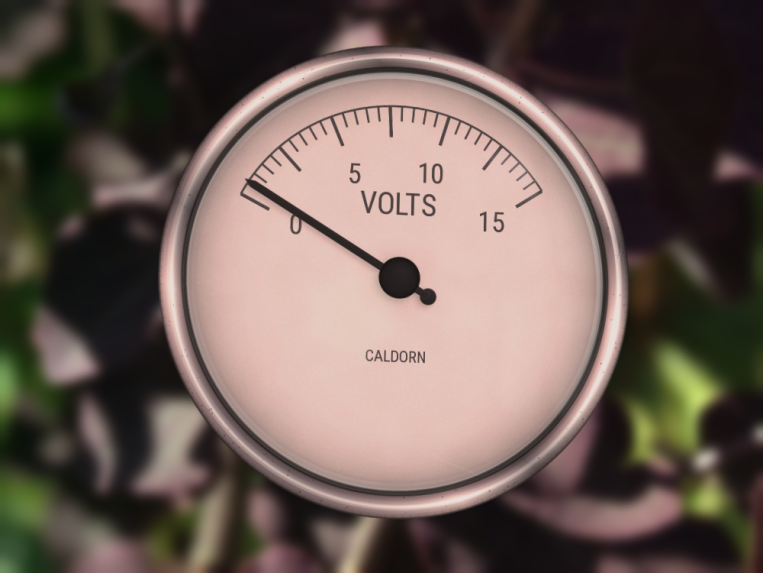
0.5 V
